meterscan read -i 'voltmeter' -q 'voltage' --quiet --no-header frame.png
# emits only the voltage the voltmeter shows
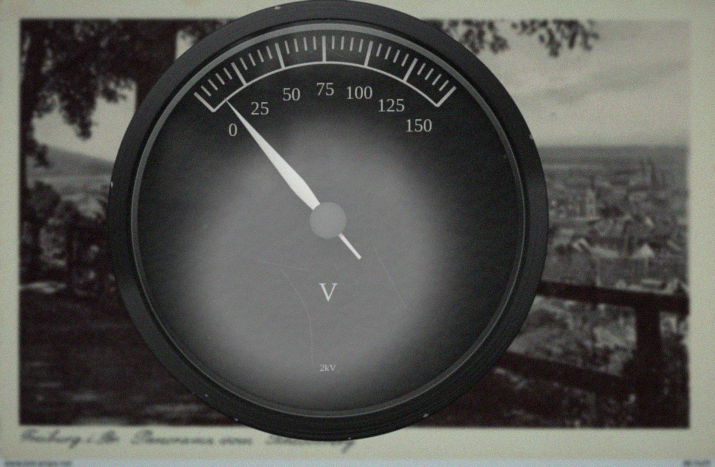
10 V
